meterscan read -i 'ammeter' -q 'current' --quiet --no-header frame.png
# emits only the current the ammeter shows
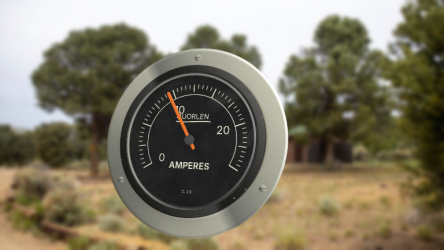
9.5 A
